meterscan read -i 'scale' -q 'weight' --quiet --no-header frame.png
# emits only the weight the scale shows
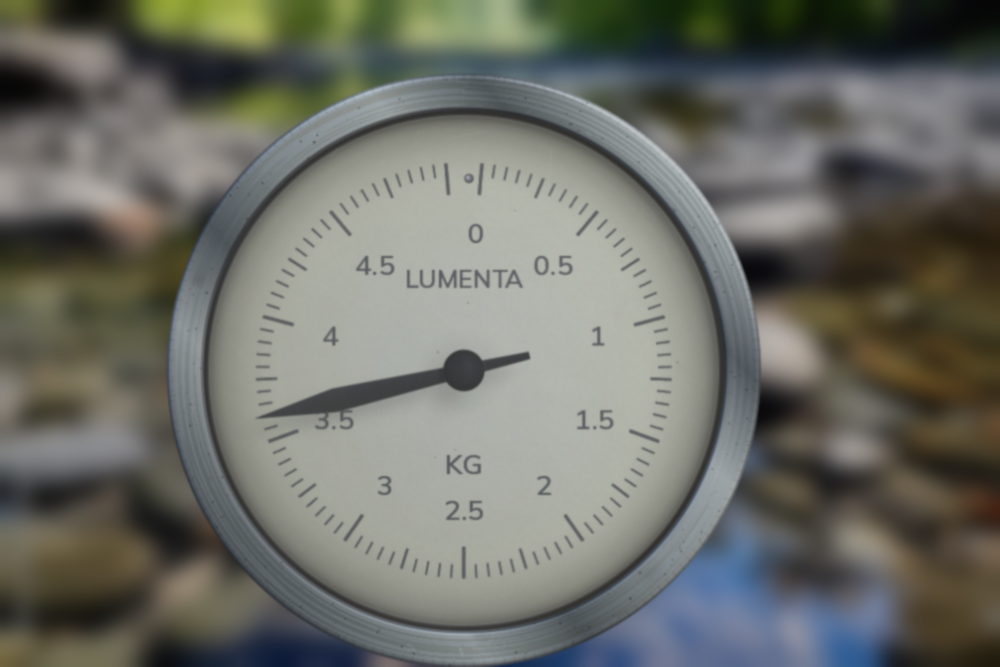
3.6 kg
